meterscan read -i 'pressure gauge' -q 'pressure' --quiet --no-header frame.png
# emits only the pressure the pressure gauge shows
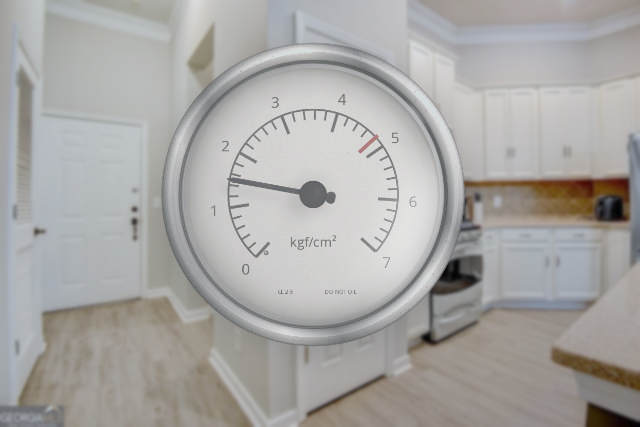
1.5 kg/cm²
